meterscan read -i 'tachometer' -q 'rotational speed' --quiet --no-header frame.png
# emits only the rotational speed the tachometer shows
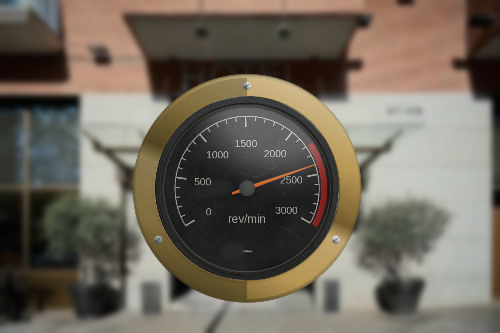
2400 rpm
